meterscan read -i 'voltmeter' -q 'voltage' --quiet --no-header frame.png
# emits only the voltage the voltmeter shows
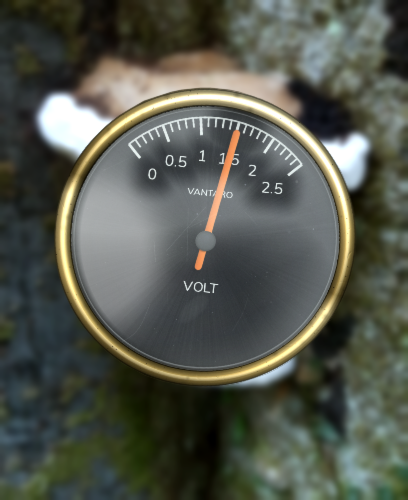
1.5 V
